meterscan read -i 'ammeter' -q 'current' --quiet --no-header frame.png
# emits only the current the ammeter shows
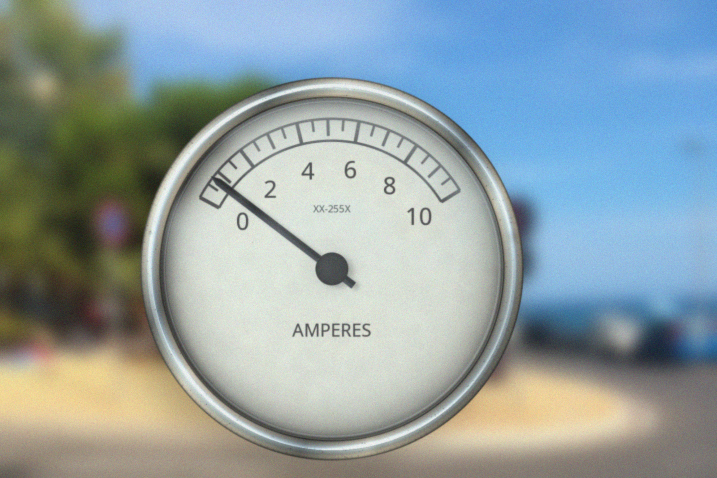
0.75 A
